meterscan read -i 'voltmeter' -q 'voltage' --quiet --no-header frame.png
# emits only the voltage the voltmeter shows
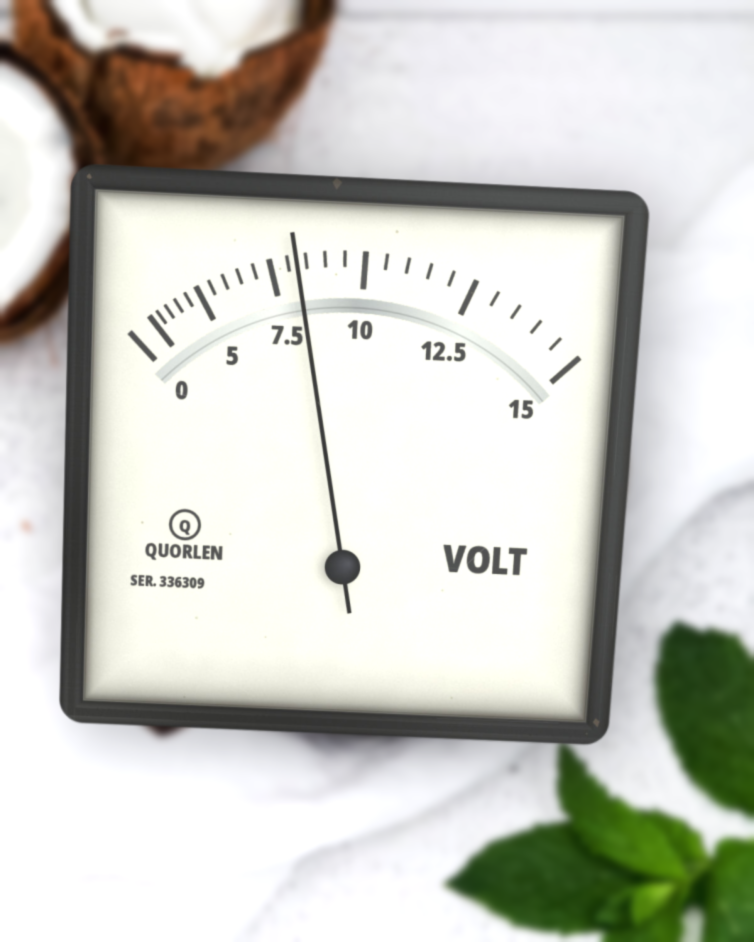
8.25 V
